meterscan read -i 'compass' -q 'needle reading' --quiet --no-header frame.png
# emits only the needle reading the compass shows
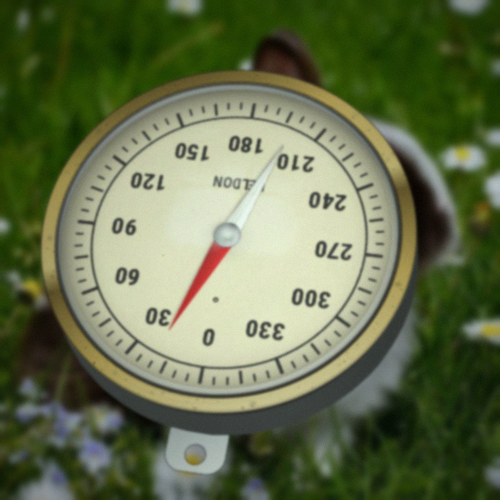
20 °
